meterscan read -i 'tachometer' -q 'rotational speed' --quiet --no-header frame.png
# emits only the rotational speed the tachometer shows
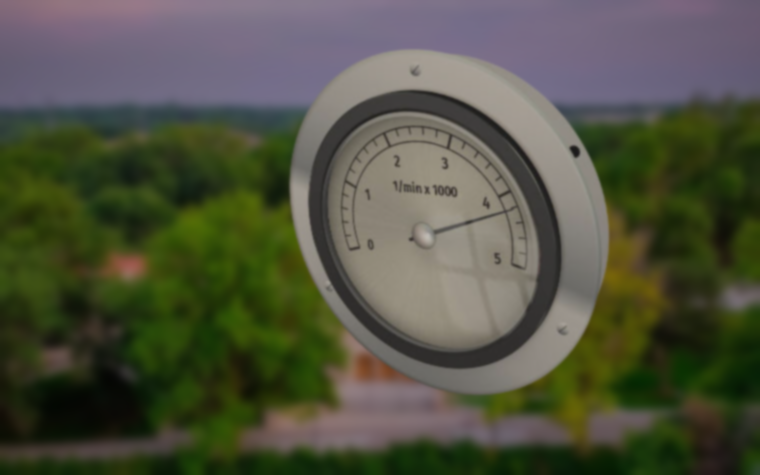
4200 rpm
